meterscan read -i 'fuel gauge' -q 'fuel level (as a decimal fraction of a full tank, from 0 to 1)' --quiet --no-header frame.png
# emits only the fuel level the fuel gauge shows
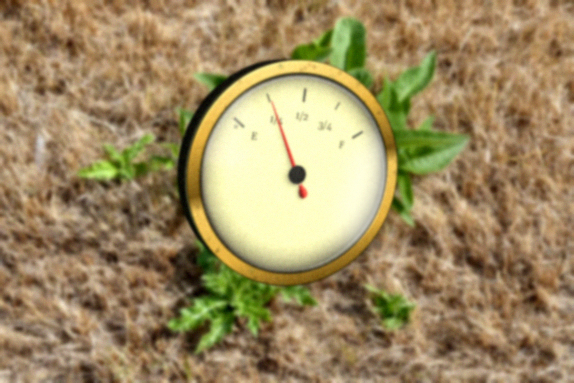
0.25
